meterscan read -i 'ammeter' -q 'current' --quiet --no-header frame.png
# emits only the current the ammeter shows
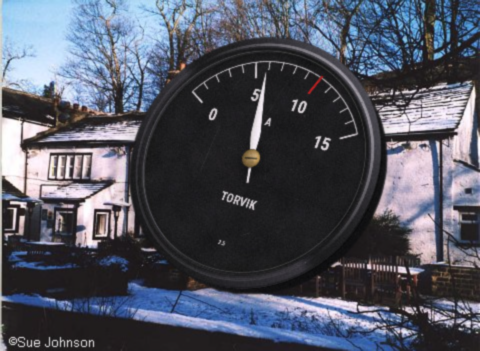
6 A
